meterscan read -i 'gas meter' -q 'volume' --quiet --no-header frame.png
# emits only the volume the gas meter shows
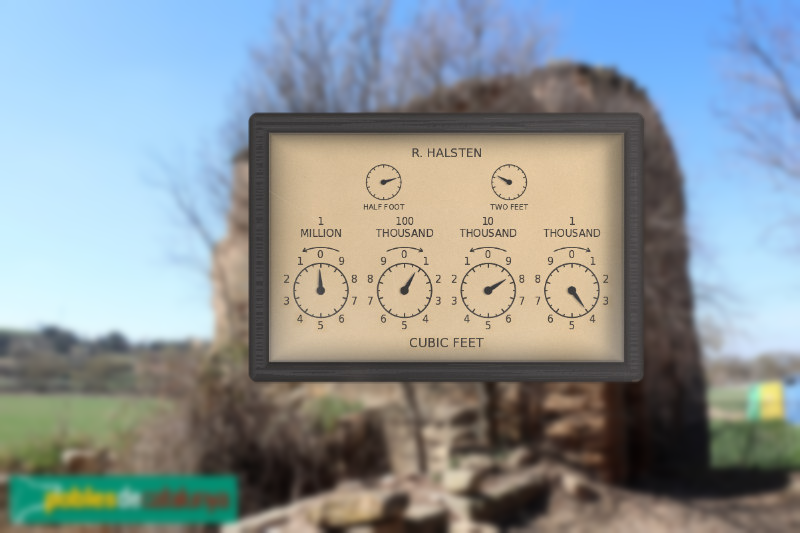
8400 ft³
